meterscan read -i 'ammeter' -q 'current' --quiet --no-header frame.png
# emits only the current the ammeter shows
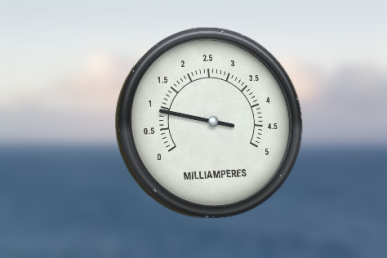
0.9 mA
